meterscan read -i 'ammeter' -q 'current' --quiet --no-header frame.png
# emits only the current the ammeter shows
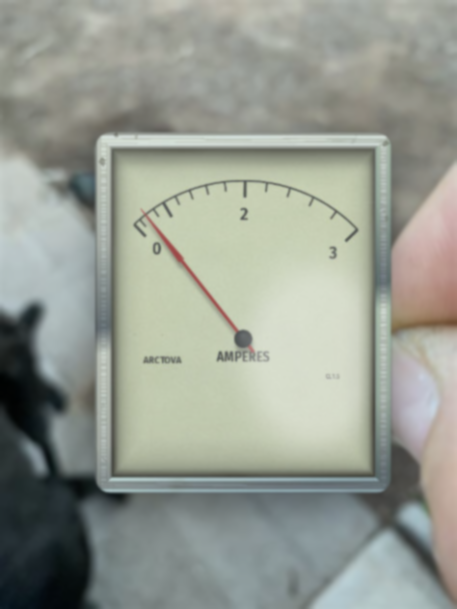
0.6 A
